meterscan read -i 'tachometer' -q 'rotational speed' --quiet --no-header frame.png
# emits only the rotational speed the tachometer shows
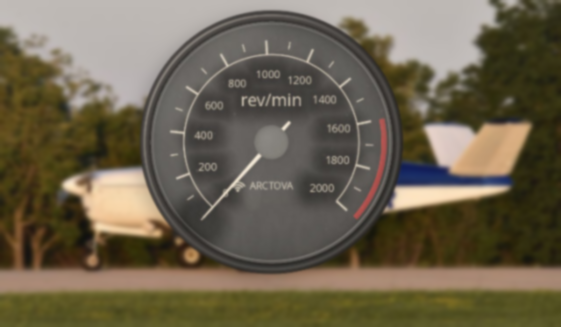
0 rpm
